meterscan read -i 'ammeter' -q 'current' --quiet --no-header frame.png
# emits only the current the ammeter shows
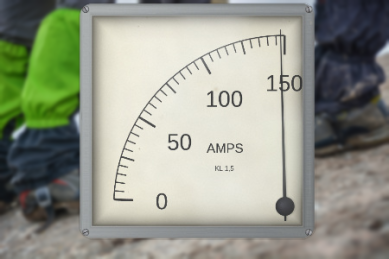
147.5 A
